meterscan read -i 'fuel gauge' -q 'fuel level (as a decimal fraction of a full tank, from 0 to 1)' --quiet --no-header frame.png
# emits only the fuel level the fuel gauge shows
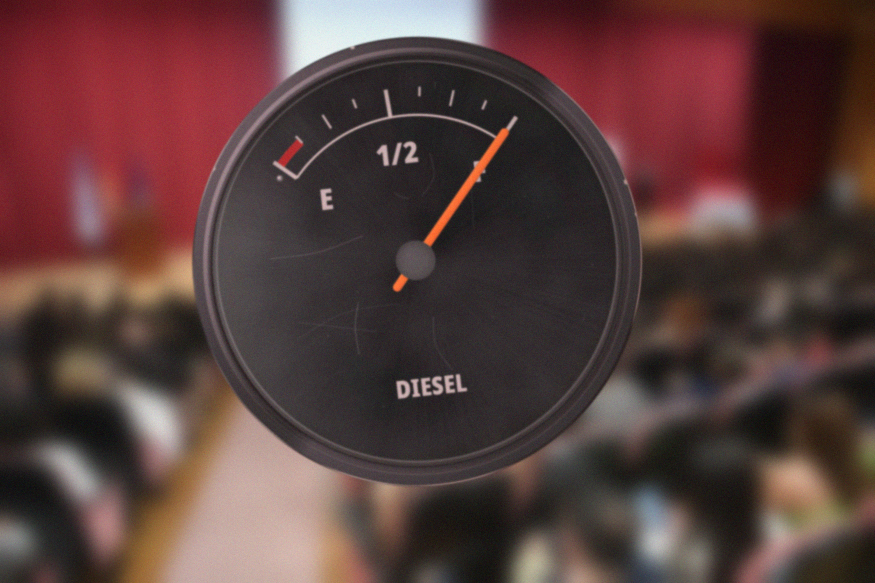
1
